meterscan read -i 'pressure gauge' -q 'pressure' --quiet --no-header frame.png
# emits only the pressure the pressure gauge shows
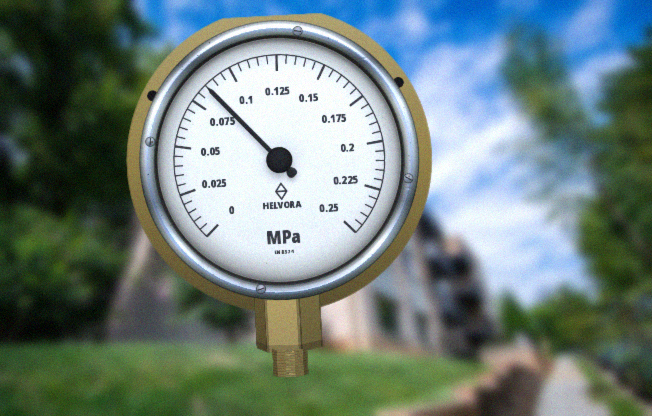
0.085 MPa
